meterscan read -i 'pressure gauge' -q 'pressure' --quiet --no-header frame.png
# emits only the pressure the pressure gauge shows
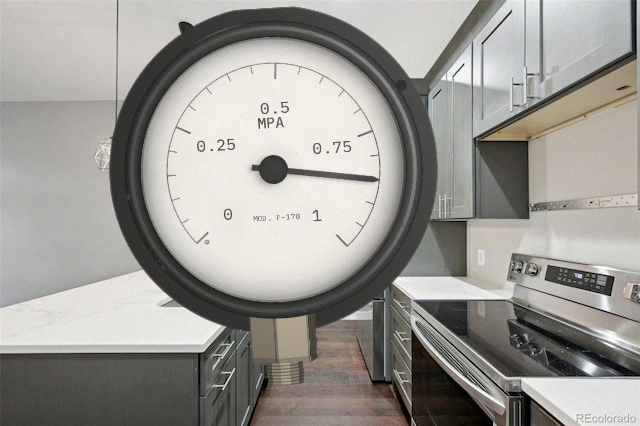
0.85 MPa
